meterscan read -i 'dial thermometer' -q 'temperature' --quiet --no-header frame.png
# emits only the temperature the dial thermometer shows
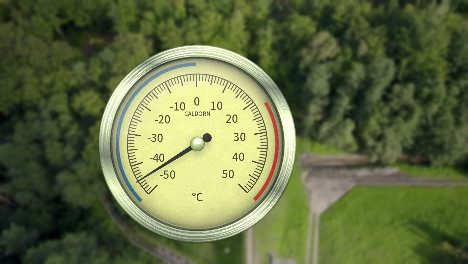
-45 °C
